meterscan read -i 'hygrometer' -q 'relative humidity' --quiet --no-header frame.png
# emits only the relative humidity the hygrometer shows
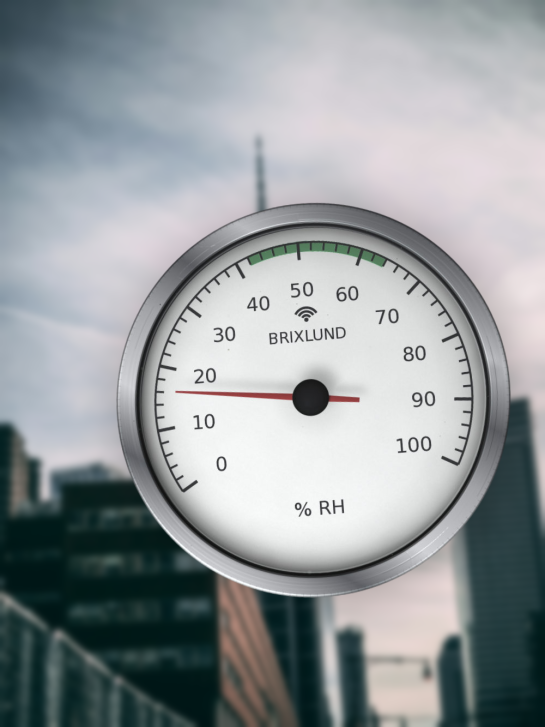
16 %
